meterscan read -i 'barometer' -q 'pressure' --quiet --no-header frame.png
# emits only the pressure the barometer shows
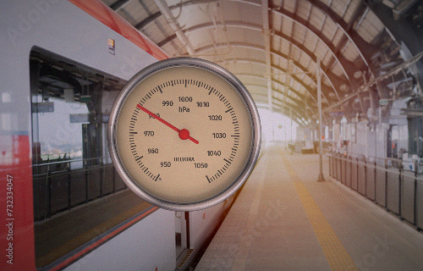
980 hPa
